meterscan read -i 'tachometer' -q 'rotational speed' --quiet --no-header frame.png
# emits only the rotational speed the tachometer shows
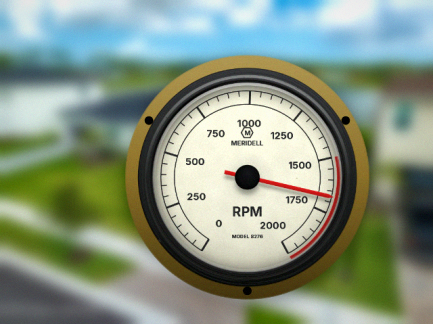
1675 rpm
